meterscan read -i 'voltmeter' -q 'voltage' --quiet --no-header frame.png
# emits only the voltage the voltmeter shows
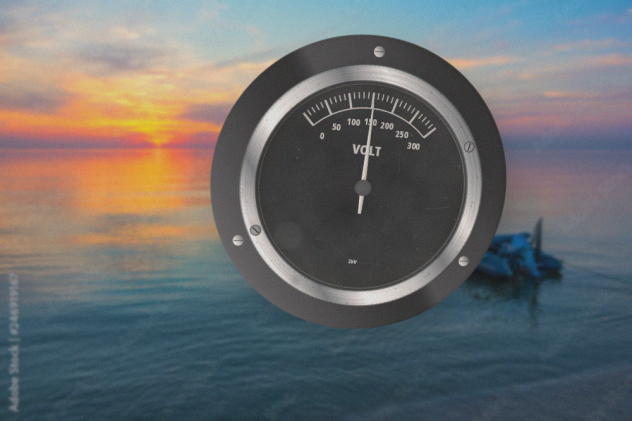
150 V
